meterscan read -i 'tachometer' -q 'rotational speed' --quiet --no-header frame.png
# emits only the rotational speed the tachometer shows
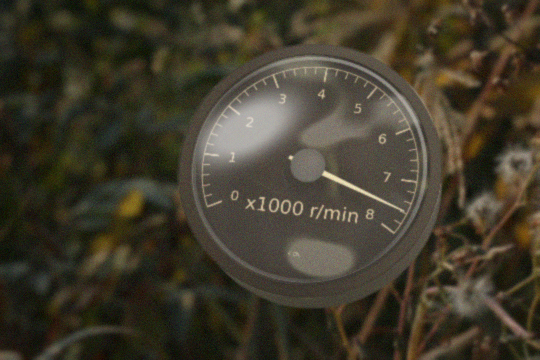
7600 rpm
